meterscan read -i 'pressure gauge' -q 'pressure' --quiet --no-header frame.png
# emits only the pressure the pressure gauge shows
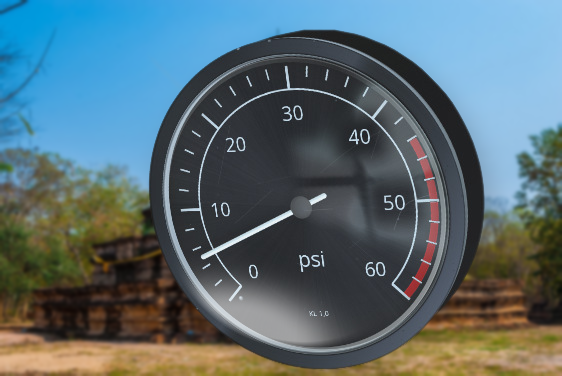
5 psi
